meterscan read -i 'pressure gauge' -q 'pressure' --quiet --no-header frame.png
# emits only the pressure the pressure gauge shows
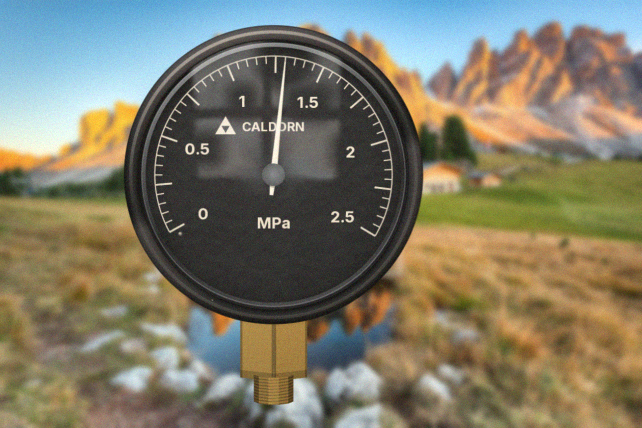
1.3 MPa
